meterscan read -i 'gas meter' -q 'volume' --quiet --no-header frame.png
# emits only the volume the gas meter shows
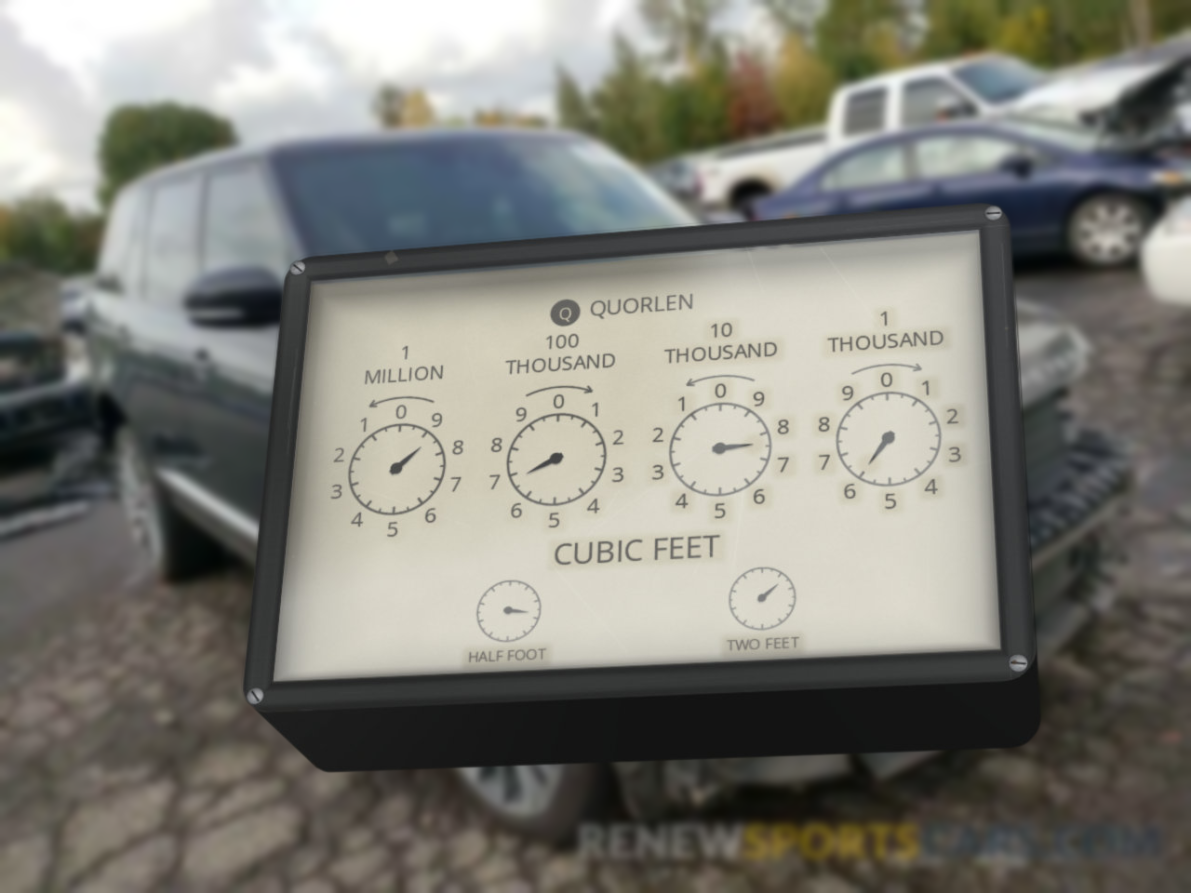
867600 ft³
